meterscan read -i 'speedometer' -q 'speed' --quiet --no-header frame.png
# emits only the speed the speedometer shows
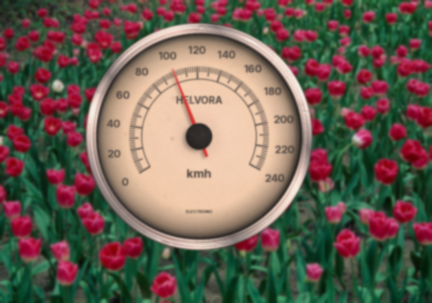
100 km/h
